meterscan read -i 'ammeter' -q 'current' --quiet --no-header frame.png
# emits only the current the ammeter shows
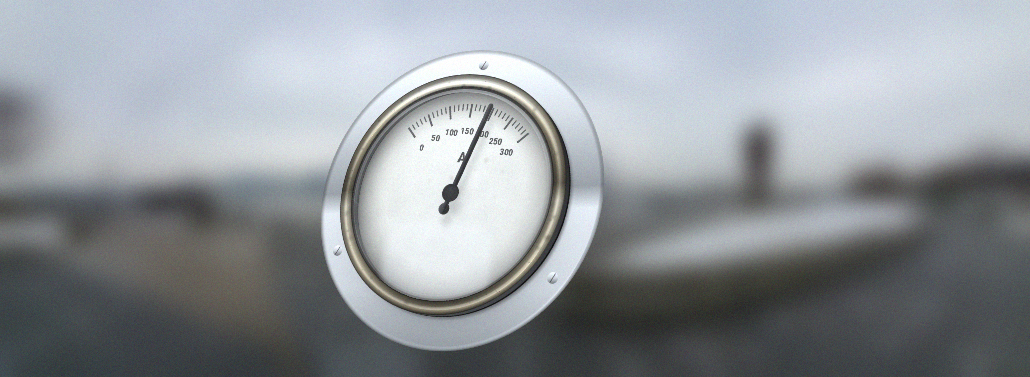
200 A
